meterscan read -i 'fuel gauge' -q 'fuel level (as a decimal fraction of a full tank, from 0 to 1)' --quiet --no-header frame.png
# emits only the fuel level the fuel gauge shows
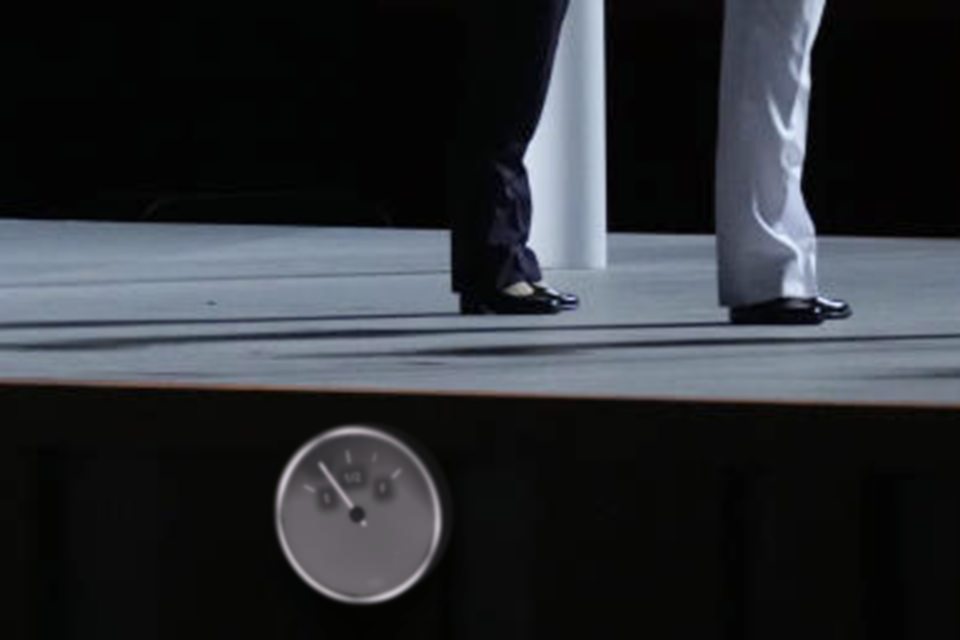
0.25
